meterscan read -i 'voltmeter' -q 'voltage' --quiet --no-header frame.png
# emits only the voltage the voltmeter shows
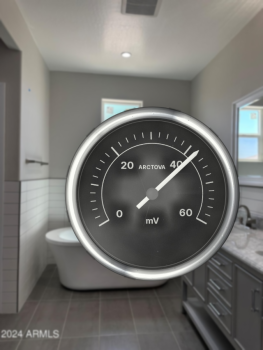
42 mV
